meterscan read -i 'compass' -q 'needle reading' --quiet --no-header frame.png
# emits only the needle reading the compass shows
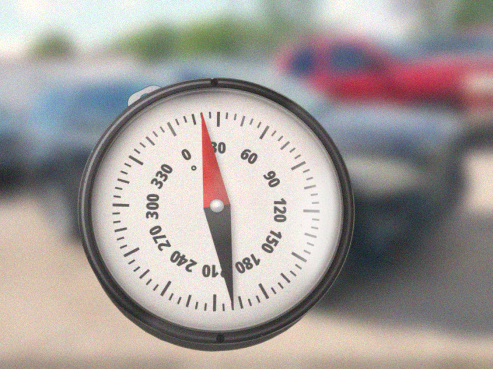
20 °
